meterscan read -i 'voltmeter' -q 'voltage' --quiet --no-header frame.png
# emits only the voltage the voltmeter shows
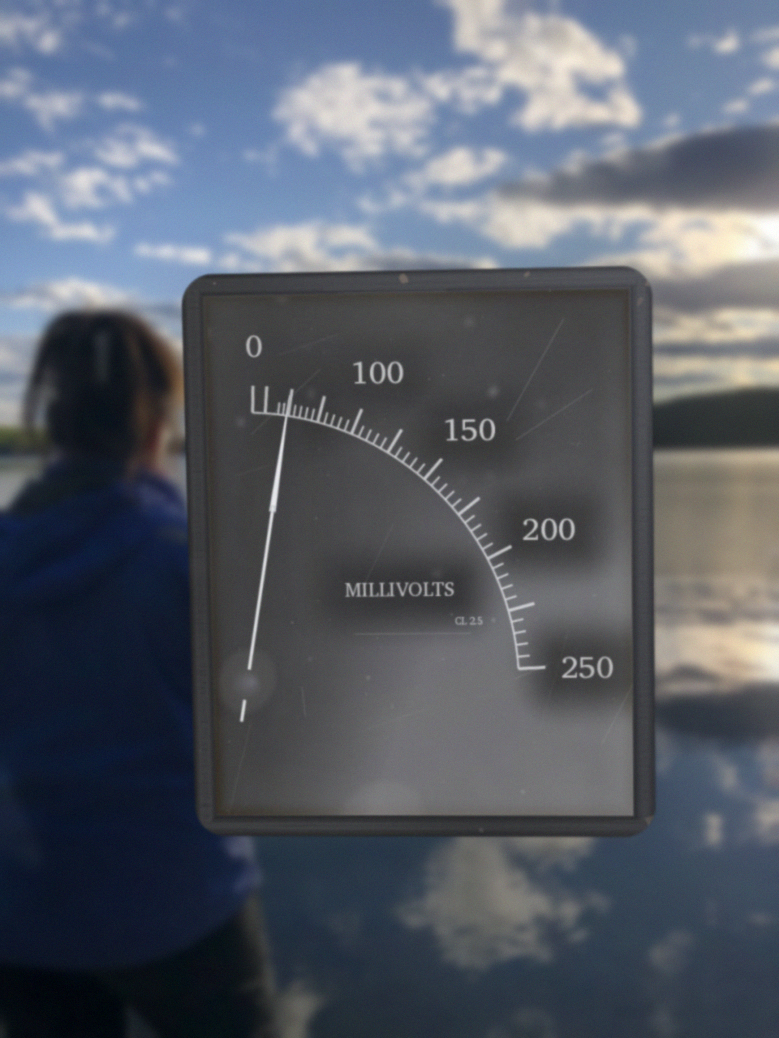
50 mV
